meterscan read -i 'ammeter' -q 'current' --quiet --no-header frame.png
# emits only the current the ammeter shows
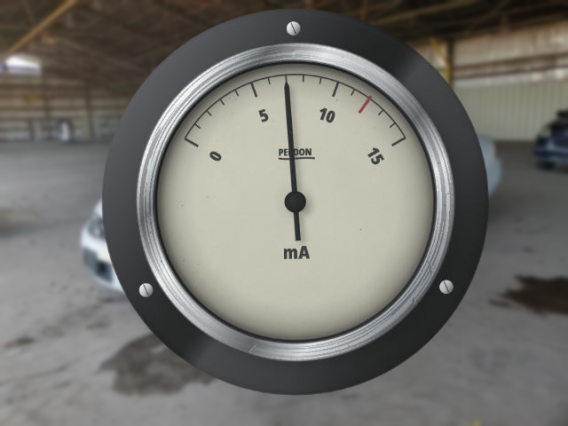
7 mA
